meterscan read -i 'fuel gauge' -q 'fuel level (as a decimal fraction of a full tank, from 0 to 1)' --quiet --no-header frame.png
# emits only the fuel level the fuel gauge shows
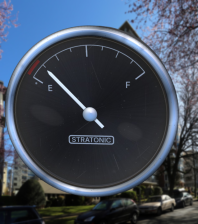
0.125
